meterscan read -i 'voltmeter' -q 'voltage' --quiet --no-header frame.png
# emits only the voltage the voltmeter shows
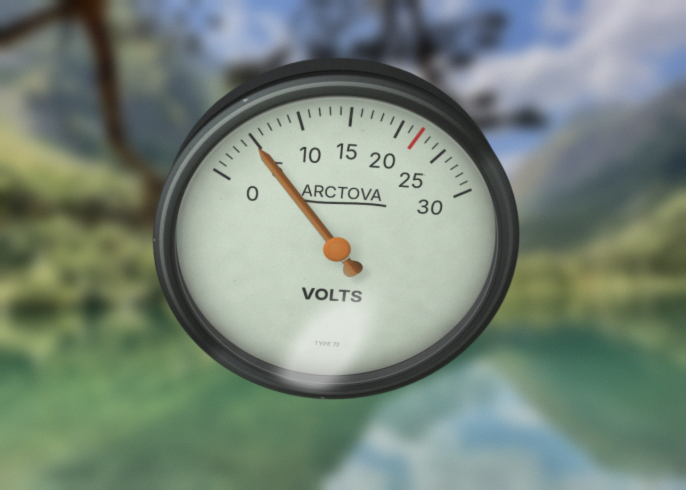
5 V
